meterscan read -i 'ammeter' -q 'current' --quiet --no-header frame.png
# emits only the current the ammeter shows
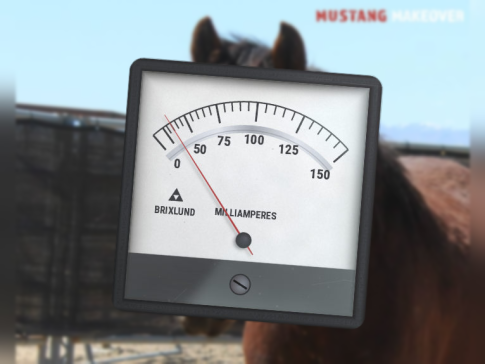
35 mA
